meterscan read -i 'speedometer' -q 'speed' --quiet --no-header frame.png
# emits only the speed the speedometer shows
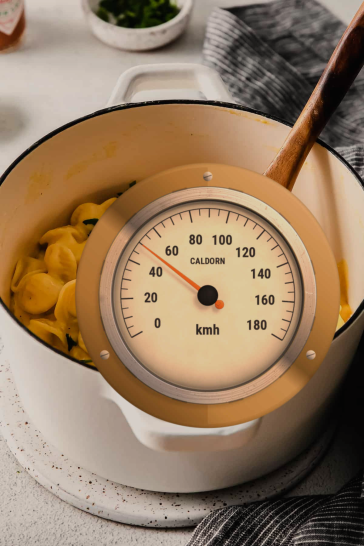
50 km/h
